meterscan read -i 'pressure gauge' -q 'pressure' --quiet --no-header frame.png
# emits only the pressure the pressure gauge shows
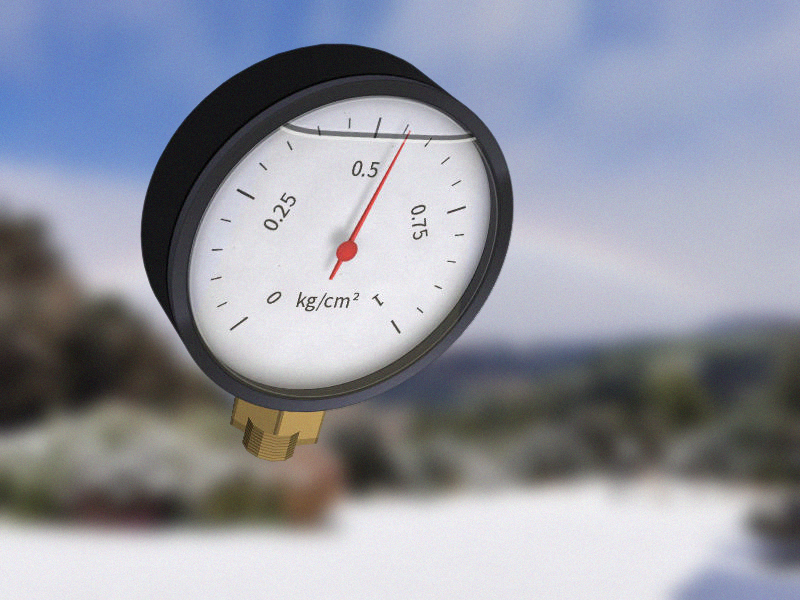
0.55 kg/cm²
